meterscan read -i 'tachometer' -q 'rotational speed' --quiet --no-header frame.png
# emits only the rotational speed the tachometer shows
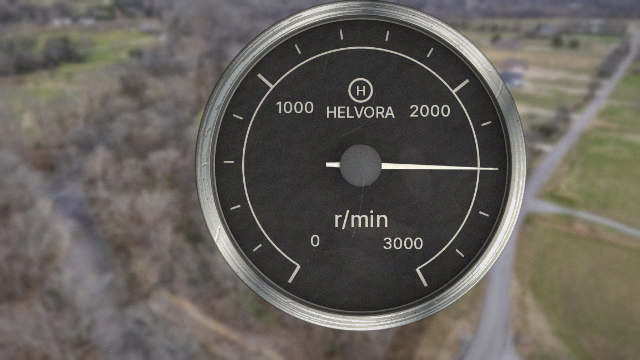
2400 rpm
